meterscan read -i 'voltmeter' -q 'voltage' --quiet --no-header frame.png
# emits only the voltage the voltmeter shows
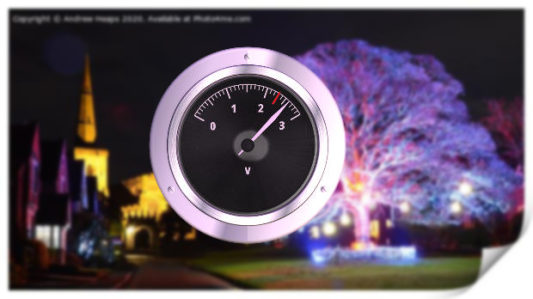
2.6 V
